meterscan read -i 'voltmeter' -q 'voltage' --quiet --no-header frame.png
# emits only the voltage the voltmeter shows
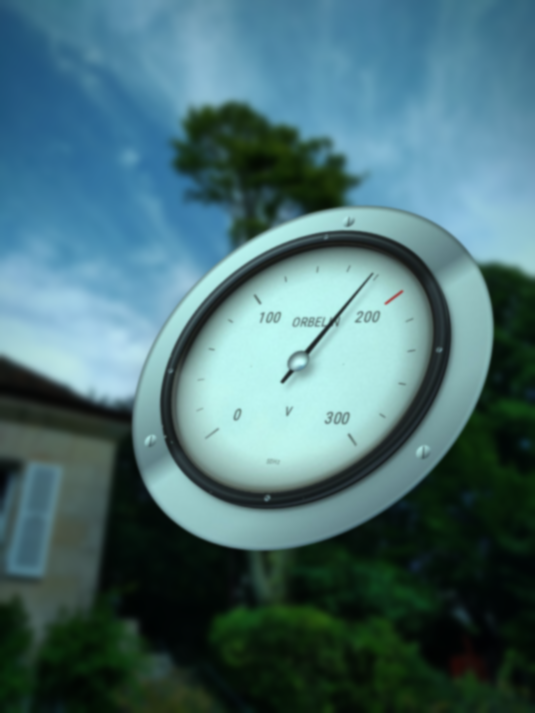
180 V
